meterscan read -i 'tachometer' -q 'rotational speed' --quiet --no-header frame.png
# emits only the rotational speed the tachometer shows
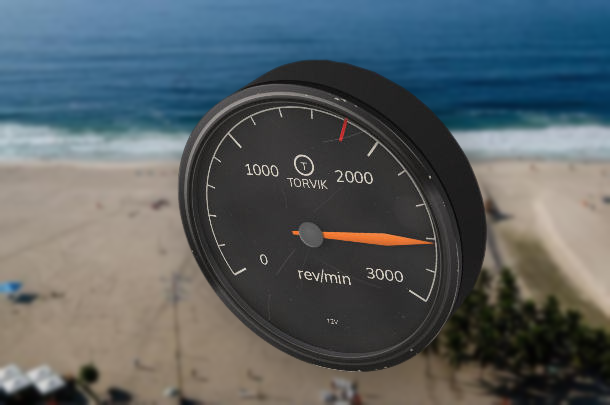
2600 rpm
